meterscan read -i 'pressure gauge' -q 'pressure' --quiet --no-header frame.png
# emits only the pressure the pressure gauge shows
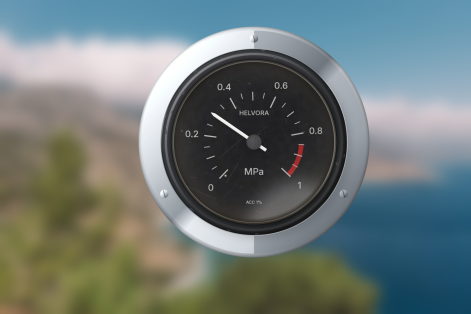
0.3 MPa
